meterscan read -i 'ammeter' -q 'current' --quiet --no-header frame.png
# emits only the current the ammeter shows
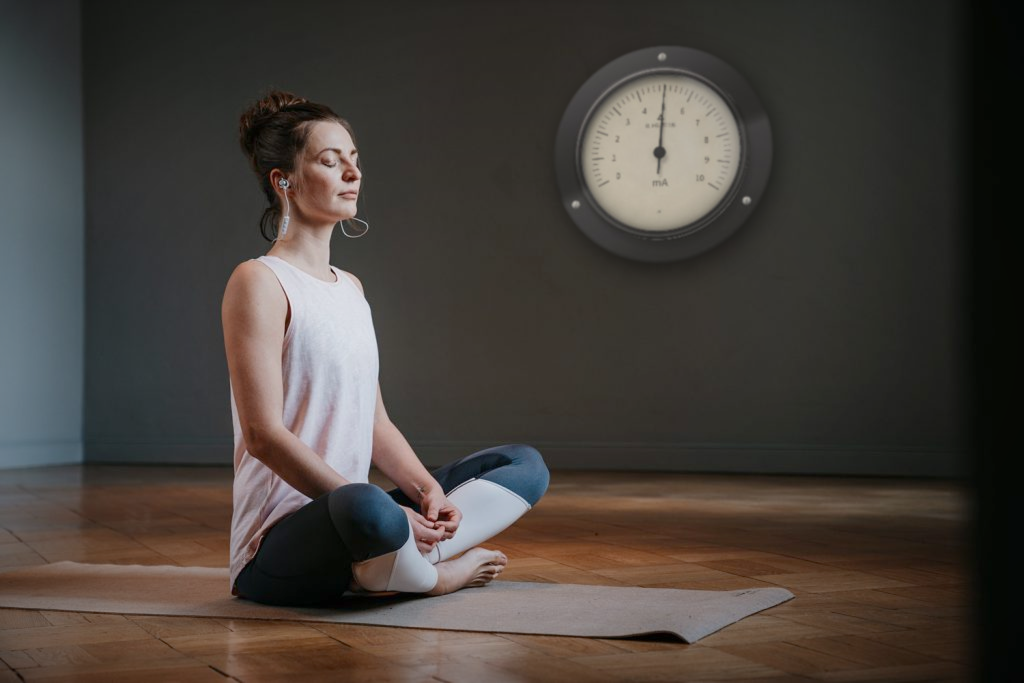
5 mA
